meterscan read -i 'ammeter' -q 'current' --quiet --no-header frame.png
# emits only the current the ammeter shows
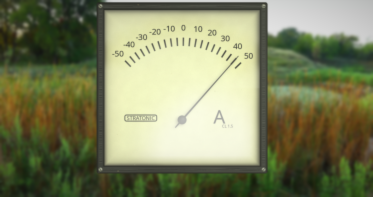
45 A
